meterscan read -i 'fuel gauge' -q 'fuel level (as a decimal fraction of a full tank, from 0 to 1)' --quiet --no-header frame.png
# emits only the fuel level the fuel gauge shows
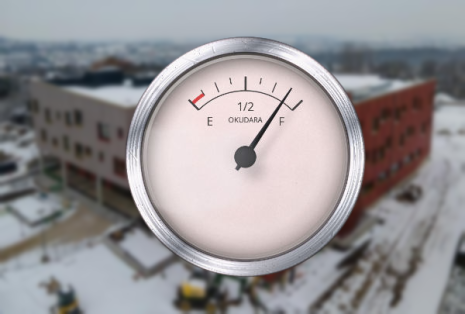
0.875
